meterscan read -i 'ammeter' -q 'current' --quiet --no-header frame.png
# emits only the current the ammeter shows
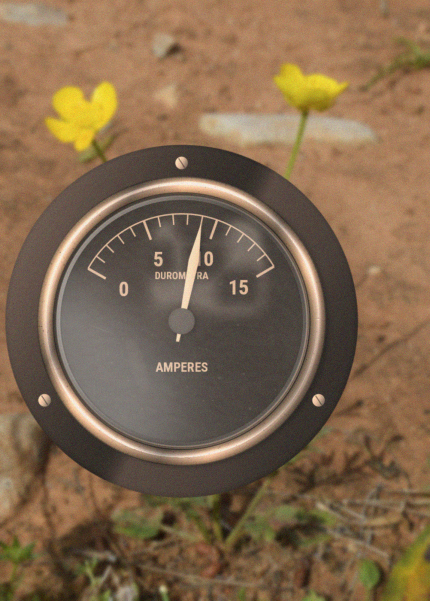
9 A
